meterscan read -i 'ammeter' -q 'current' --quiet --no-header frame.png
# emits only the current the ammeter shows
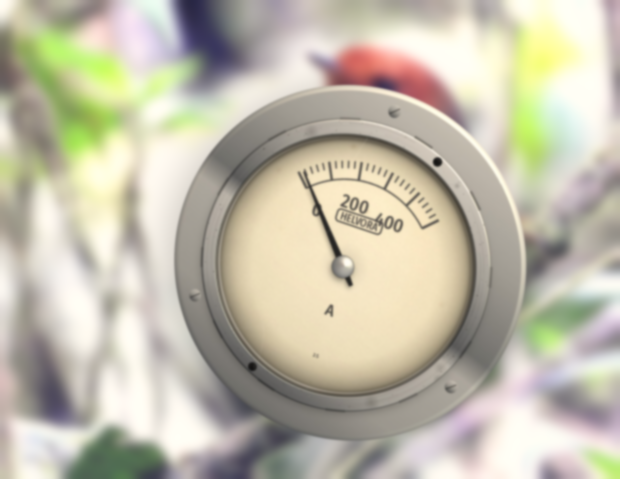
20 A
